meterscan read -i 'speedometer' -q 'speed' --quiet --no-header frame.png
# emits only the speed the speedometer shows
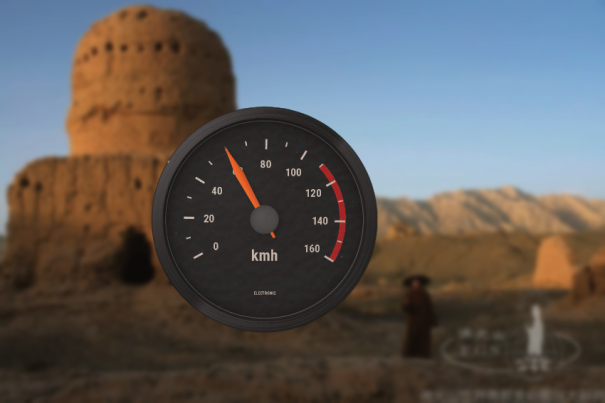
60 km/h
